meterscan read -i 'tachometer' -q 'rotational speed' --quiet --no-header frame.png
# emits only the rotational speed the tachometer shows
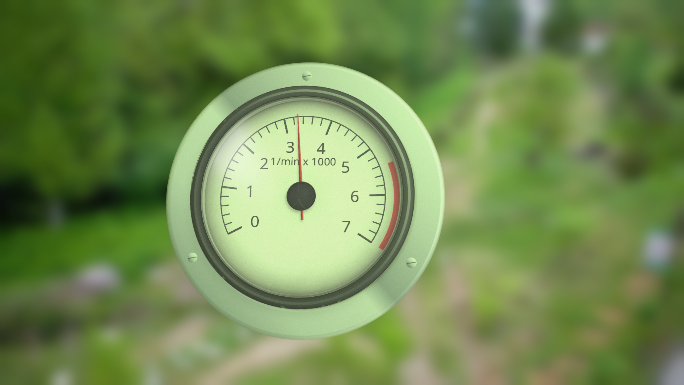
3300 rpm
